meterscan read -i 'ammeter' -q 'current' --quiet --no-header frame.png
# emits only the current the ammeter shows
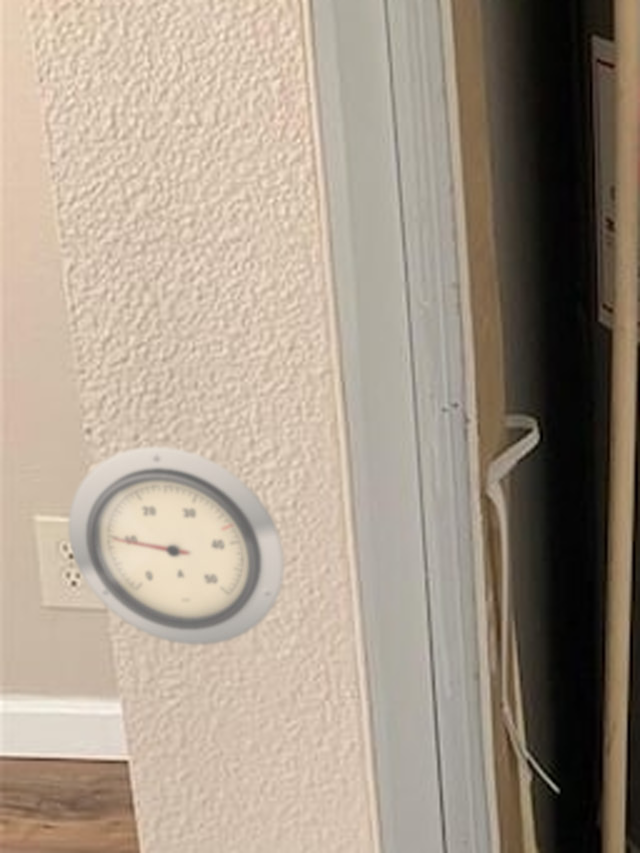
10 A
